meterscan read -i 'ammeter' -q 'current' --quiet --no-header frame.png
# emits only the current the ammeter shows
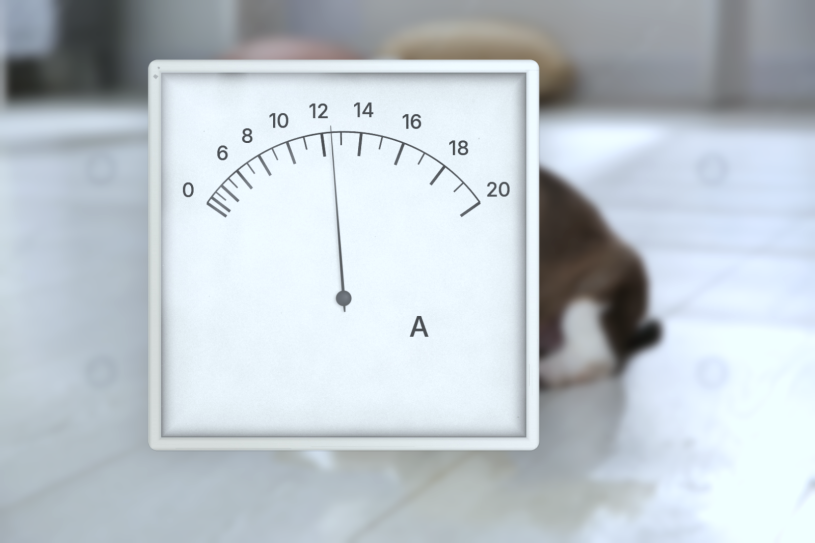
12.5 A
